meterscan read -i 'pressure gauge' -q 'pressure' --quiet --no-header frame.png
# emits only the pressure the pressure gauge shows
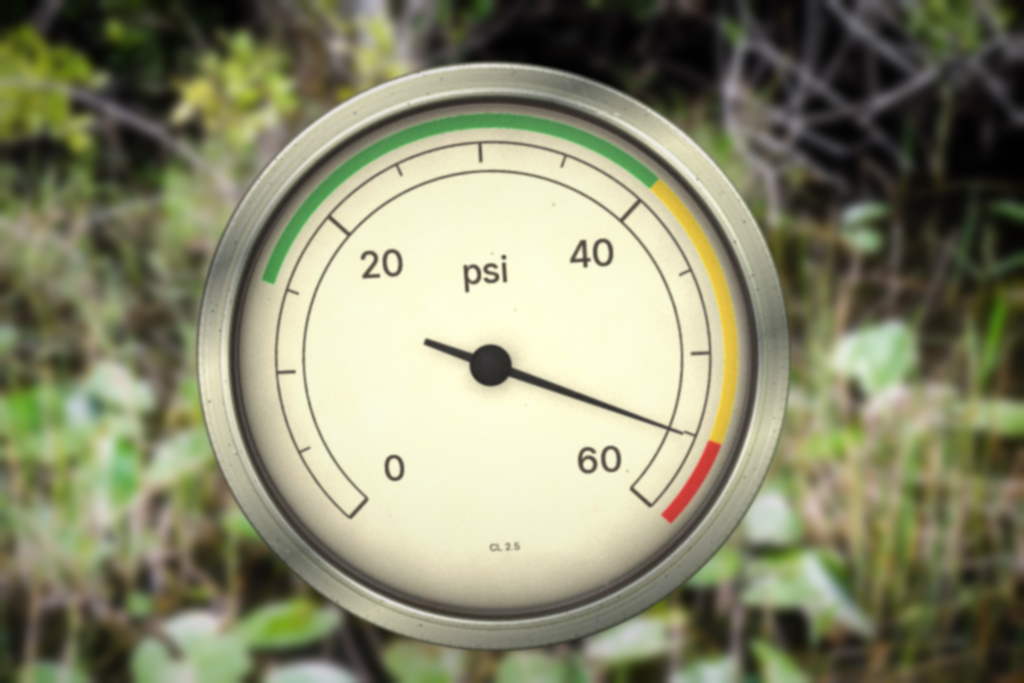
55 psi
